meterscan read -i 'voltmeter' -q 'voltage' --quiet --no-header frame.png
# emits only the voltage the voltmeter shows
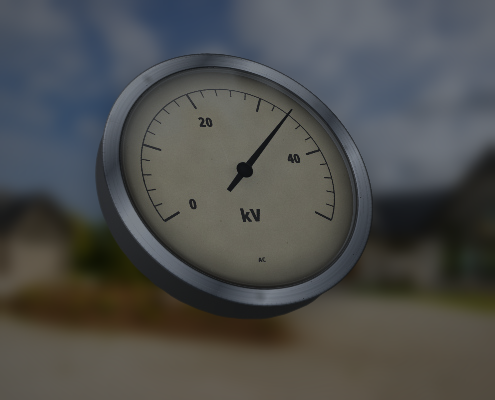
34 kV
